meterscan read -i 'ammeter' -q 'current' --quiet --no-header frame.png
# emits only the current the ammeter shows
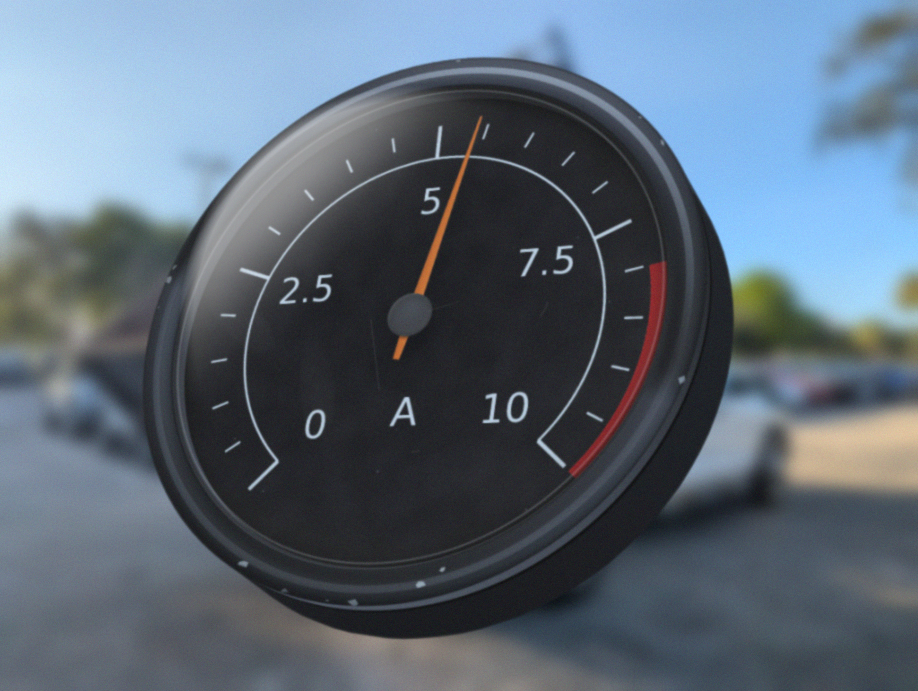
5.5 A
